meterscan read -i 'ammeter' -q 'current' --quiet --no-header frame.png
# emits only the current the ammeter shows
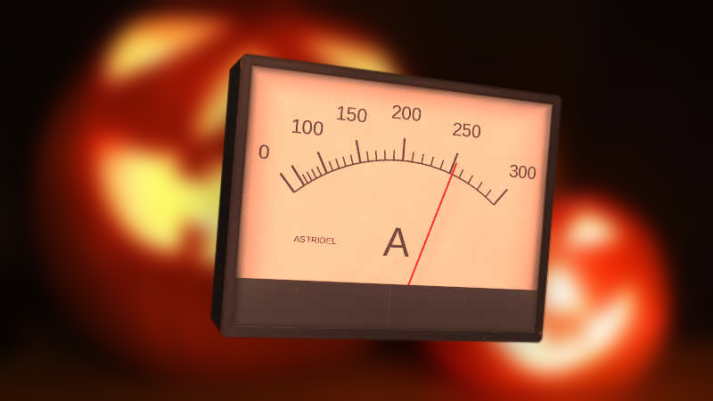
250 A
